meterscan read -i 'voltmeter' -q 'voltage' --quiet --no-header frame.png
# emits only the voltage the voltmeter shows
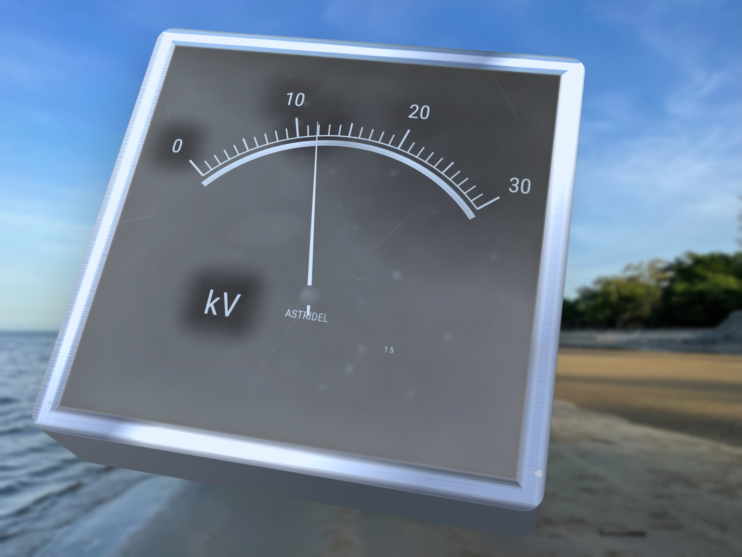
12 kV
